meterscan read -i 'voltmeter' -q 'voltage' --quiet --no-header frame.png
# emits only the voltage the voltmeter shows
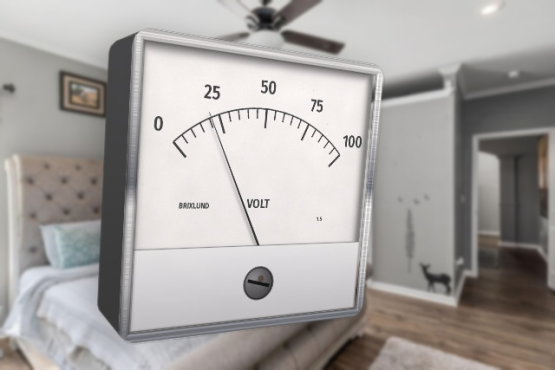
20 V
